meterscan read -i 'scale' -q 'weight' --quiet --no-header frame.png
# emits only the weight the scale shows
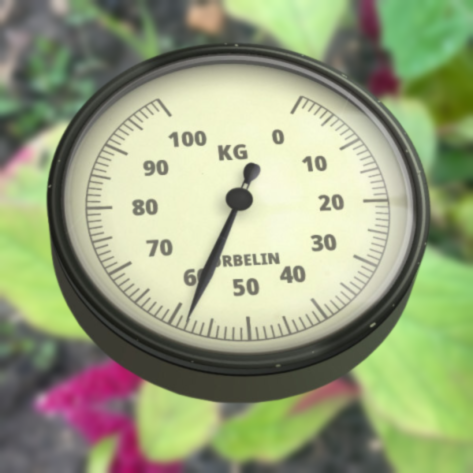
58 kg
